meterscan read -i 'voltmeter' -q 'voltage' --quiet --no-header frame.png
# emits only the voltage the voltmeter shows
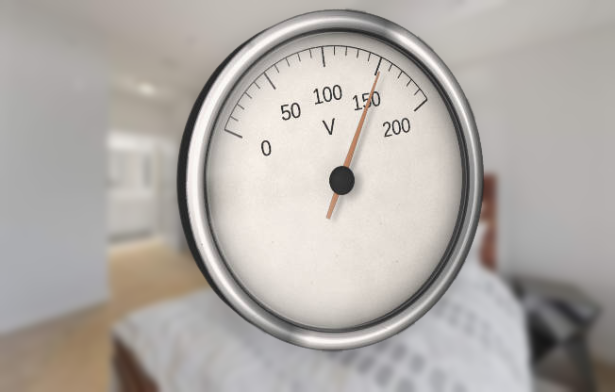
150 V
